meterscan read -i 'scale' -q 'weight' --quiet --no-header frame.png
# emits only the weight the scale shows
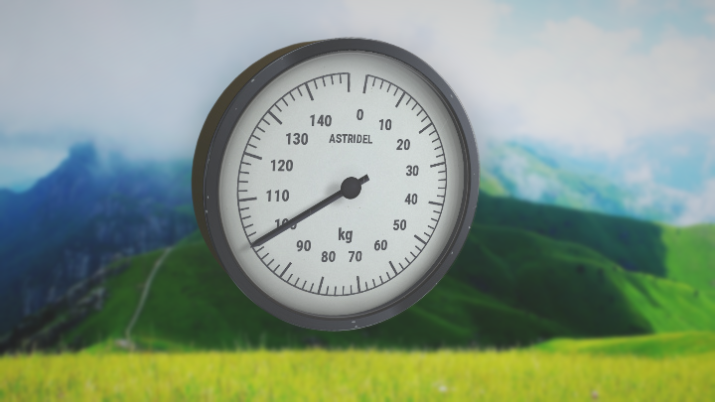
100 kg
